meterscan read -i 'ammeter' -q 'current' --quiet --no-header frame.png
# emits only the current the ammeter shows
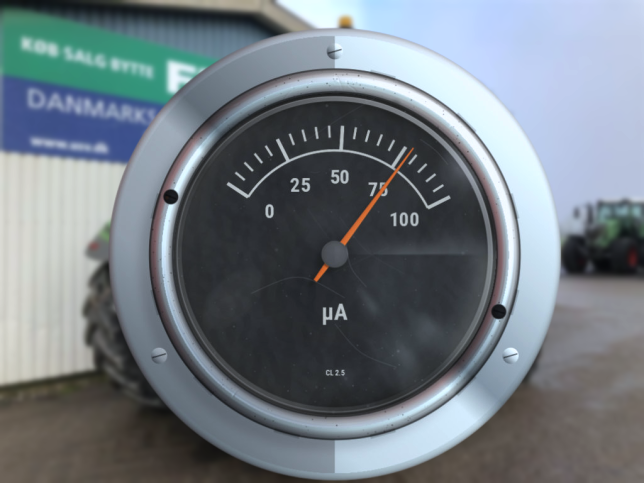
77.5 µA
